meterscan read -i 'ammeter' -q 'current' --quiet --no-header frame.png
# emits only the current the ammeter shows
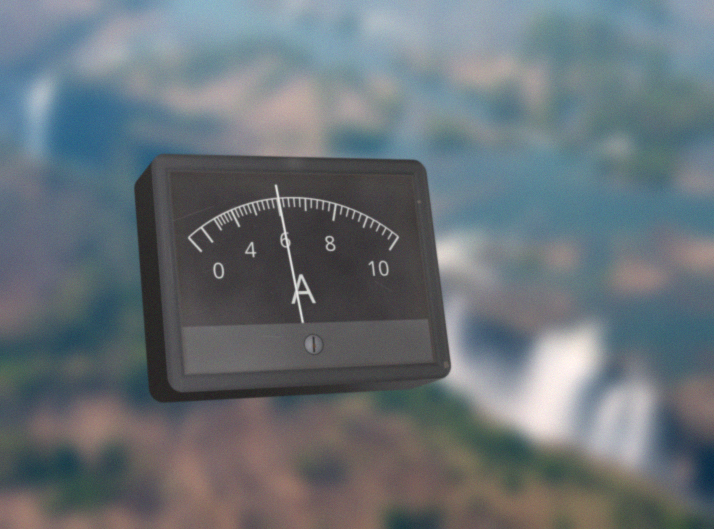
6 A
